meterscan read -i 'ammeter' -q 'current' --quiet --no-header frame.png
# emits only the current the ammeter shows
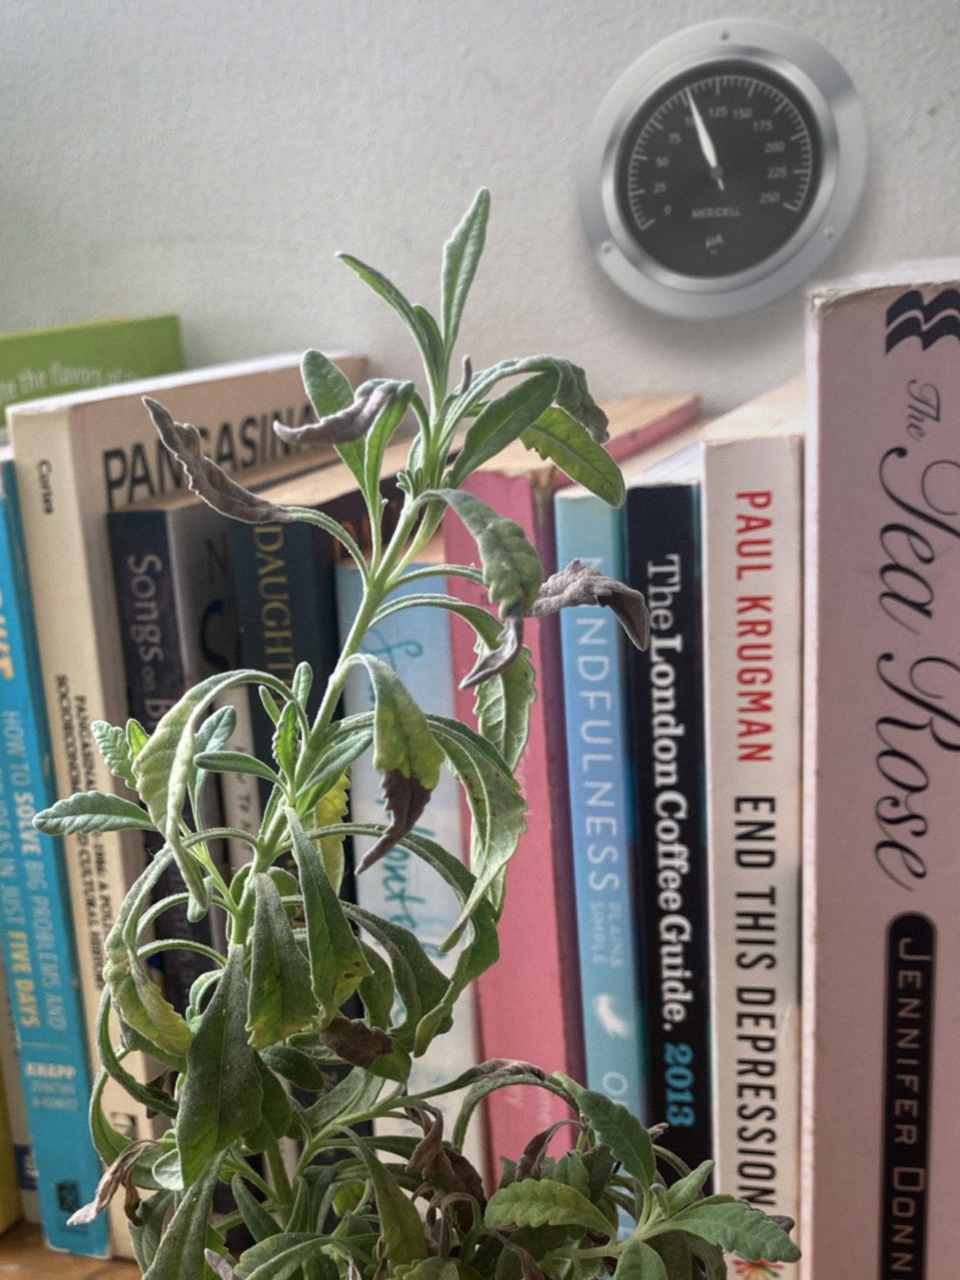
105 µA
